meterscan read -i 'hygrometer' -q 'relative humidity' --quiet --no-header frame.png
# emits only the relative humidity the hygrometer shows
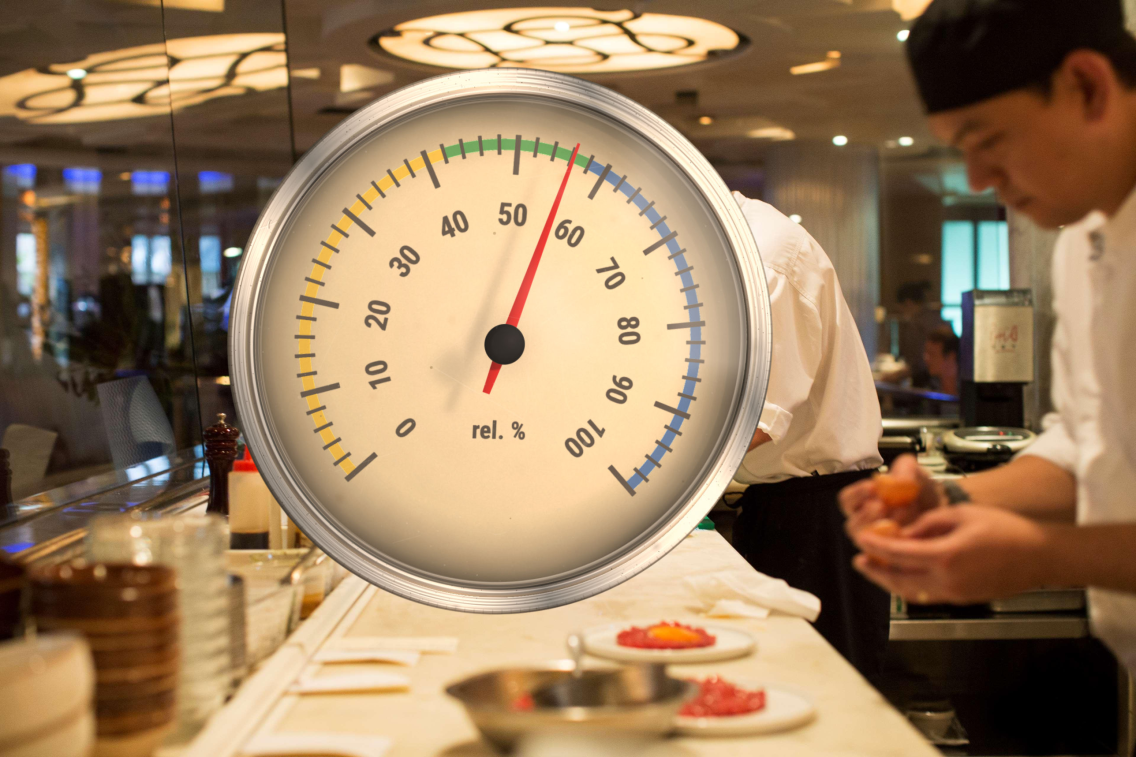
56 %
